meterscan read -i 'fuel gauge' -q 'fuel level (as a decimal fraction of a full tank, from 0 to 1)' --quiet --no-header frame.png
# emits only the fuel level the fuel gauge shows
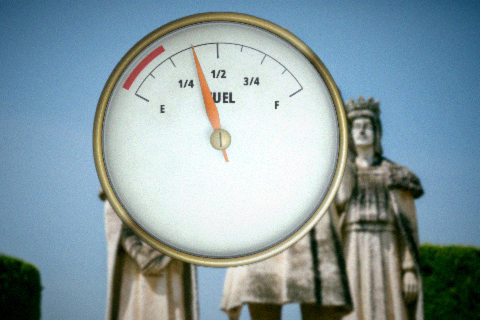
0.375
